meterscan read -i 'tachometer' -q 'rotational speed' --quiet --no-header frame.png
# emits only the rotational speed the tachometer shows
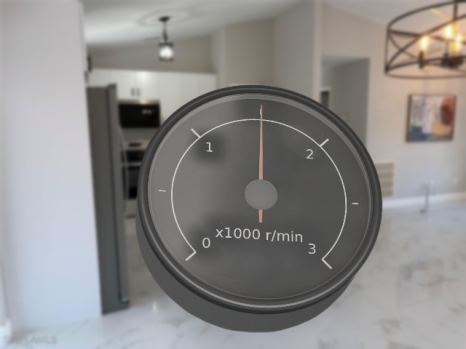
1500 rpm
